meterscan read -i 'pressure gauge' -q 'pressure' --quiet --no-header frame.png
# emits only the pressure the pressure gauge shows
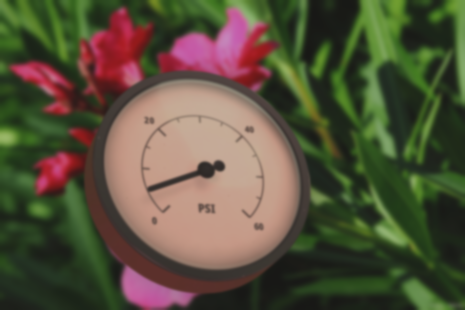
5 psi
